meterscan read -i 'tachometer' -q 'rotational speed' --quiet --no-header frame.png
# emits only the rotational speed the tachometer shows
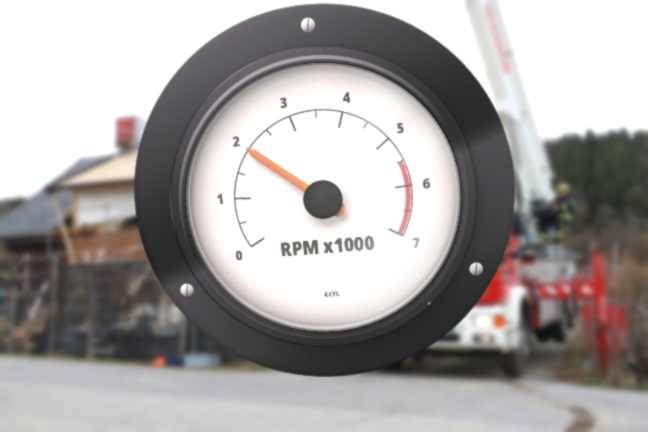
2000 rpm
